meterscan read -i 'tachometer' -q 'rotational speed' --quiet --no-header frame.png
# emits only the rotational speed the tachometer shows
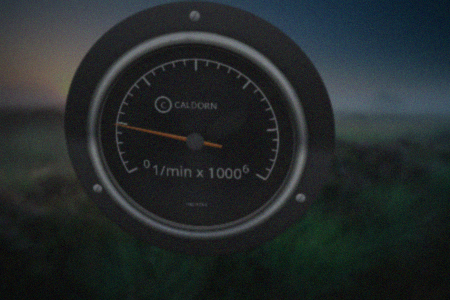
1000 rpm
